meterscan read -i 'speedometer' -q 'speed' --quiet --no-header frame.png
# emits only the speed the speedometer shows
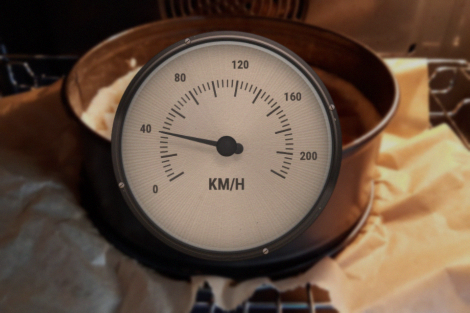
40 km/h
